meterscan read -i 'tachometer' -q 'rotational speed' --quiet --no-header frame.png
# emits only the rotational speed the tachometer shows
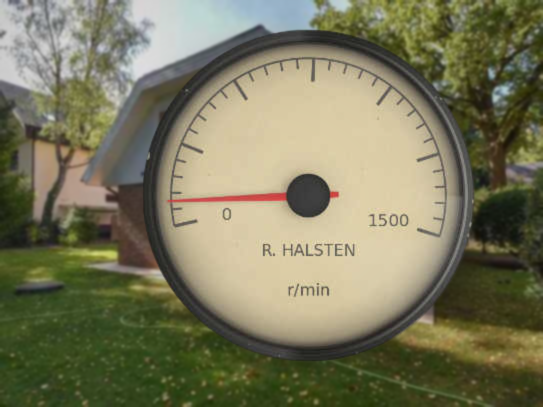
75 rpm
